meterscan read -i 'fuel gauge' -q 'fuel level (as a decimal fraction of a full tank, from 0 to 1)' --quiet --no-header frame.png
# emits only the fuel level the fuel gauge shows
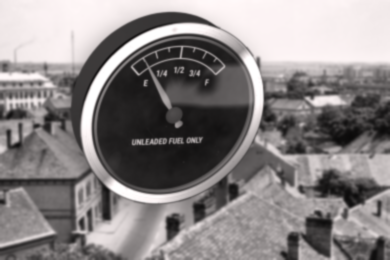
0.125
